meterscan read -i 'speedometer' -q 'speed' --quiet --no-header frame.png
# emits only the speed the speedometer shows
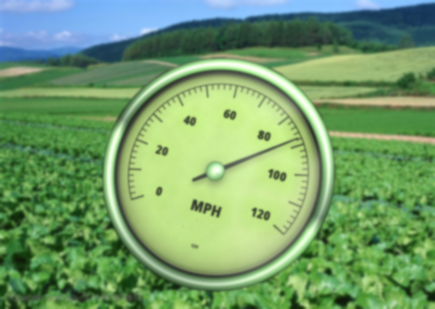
88 mph
